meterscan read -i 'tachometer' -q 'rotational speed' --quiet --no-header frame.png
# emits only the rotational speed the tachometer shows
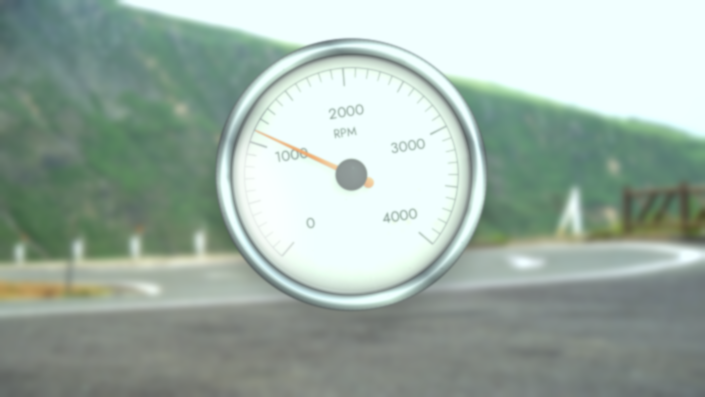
1100 rpm
